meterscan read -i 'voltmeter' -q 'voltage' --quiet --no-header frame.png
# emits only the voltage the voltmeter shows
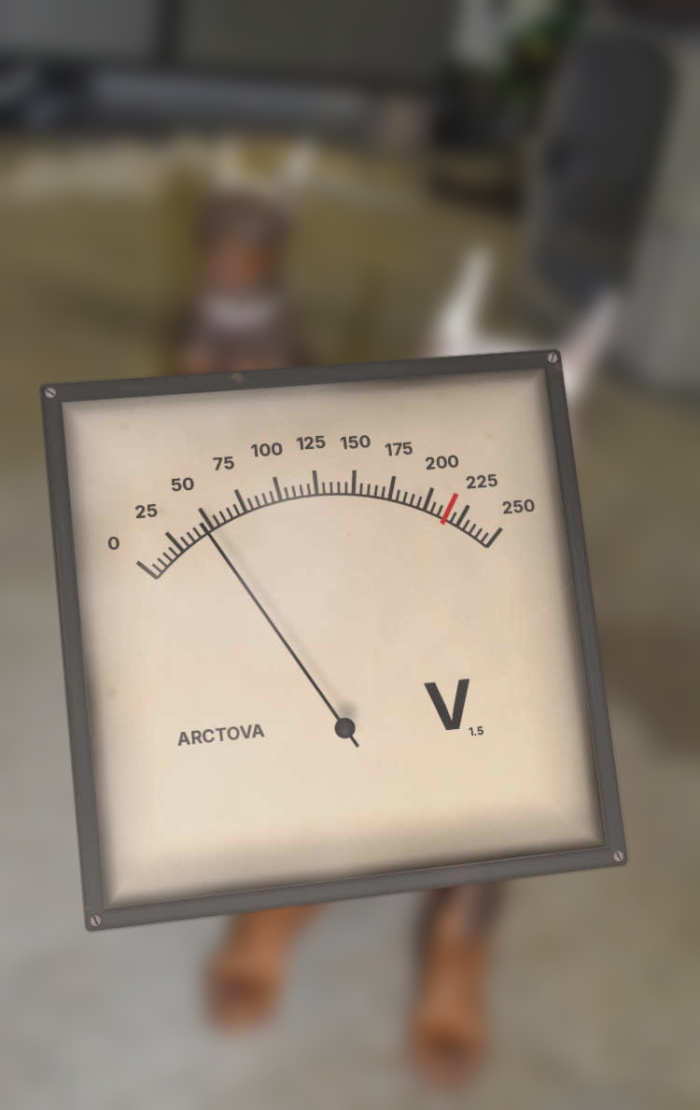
45 V
